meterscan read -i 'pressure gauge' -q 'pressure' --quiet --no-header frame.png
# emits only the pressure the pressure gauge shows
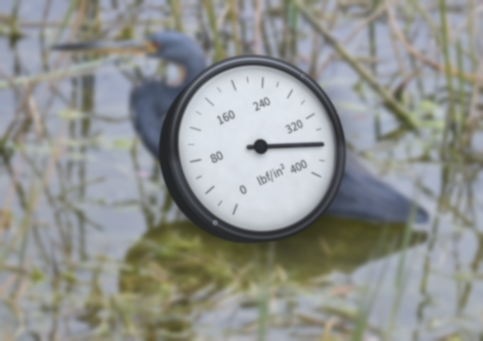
360 psi
